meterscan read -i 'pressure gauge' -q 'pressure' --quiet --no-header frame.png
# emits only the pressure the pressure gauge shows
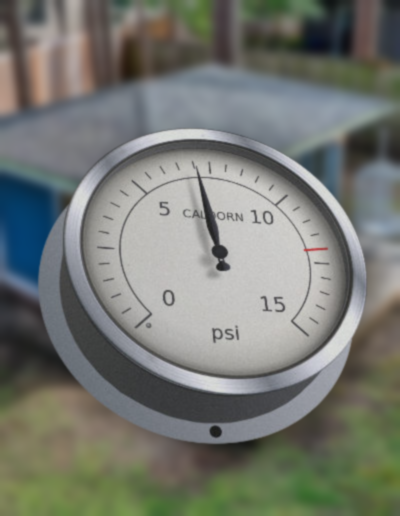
7 psi
